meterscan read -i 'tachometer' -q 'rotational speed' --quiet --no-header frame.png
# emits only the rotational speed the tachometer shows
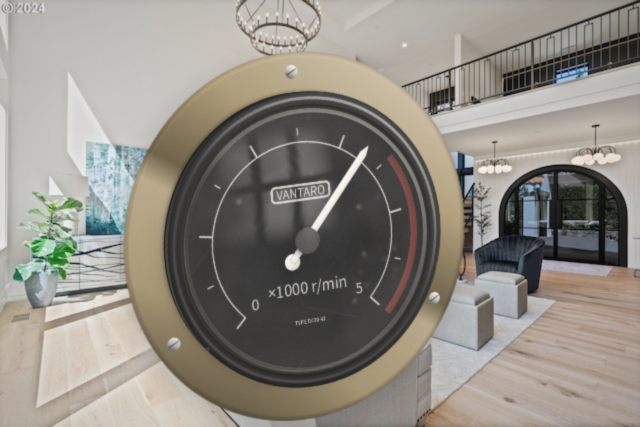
3250 rpm
